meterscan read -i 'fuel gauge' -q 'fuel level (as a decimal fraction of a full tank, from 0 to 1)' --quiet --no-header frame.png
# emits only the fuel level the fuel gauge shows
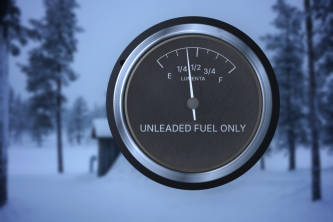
0.375
